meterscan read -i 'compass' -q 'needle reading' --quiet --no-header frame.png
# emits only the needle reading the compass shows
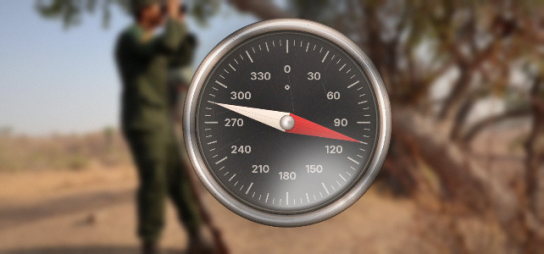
105 °
